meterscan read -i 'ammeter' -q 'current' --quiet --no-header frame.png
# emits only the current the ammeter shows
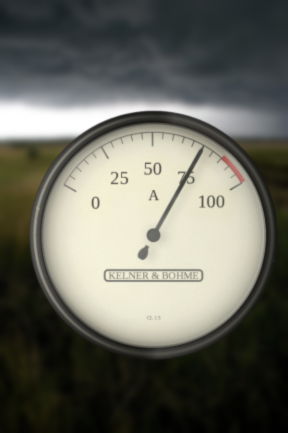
75 A
